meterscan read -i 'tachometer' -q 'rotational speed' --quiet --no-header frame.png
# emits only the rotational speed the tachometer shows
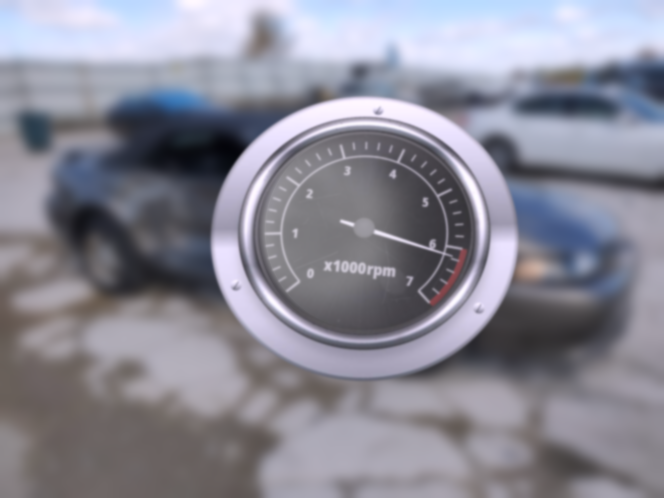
6200 rpm
